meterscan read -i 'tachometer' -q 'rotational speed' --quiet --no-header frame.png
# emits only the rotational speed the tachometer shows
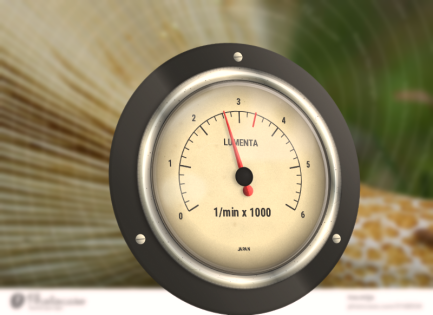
2600 rpm
